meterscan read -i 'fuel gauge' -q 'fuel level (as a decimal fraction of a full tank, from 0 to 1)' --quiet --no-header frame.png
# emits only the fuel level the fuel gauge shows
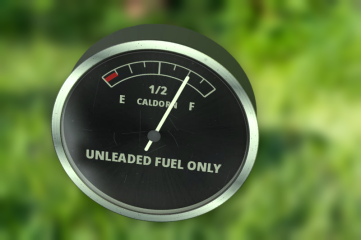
0.75
